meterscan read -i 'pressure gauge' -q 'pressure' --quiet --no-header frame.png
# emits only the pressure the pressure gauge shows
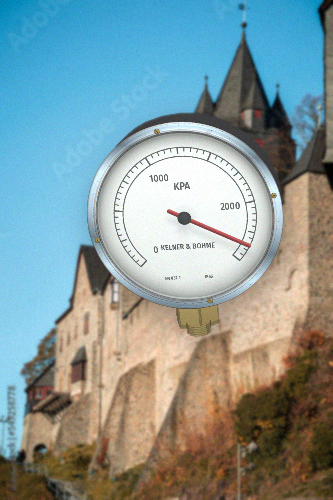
2350 kPa
